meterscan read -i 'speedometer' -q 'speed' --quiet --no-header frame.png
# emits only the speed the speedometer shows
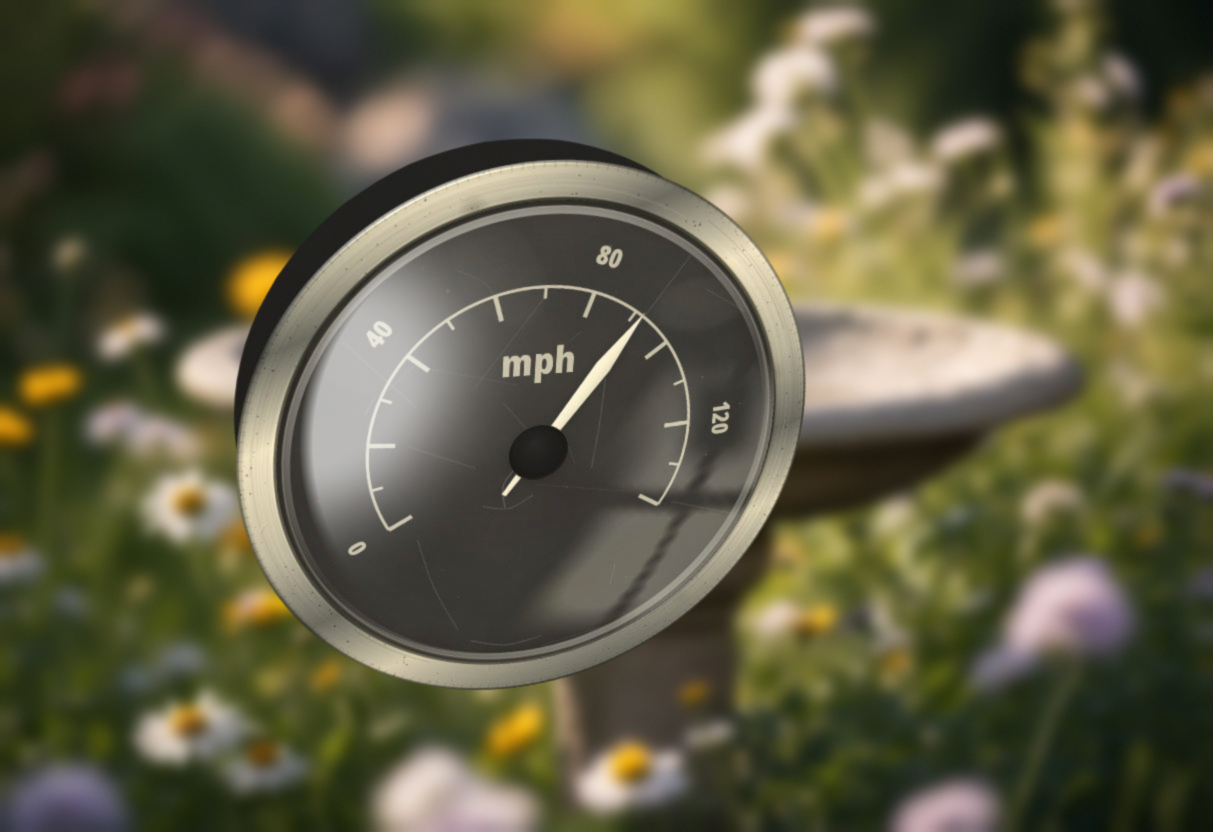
90 mph
